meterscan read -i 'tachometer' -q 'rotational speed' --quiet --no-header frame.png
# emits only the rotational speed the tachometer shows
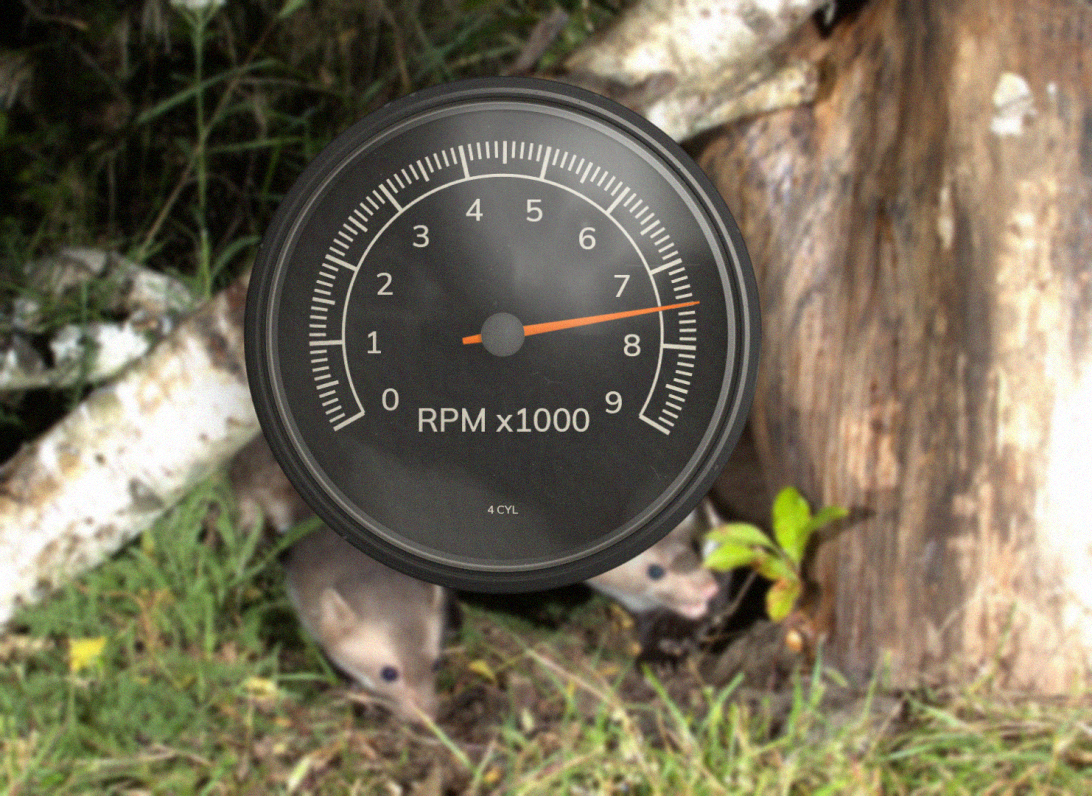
7500 rpm
